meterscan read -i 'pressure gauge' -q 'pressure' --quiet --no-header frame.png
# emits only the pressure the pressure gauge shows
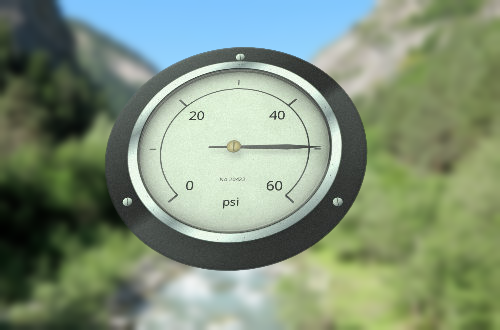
50 psi
